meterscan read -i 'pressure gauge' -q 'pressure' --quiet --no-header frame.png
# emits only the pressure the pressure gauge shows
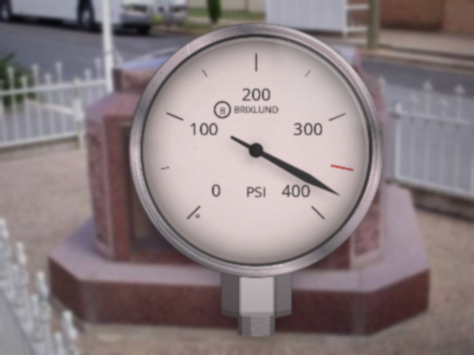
375 psi
